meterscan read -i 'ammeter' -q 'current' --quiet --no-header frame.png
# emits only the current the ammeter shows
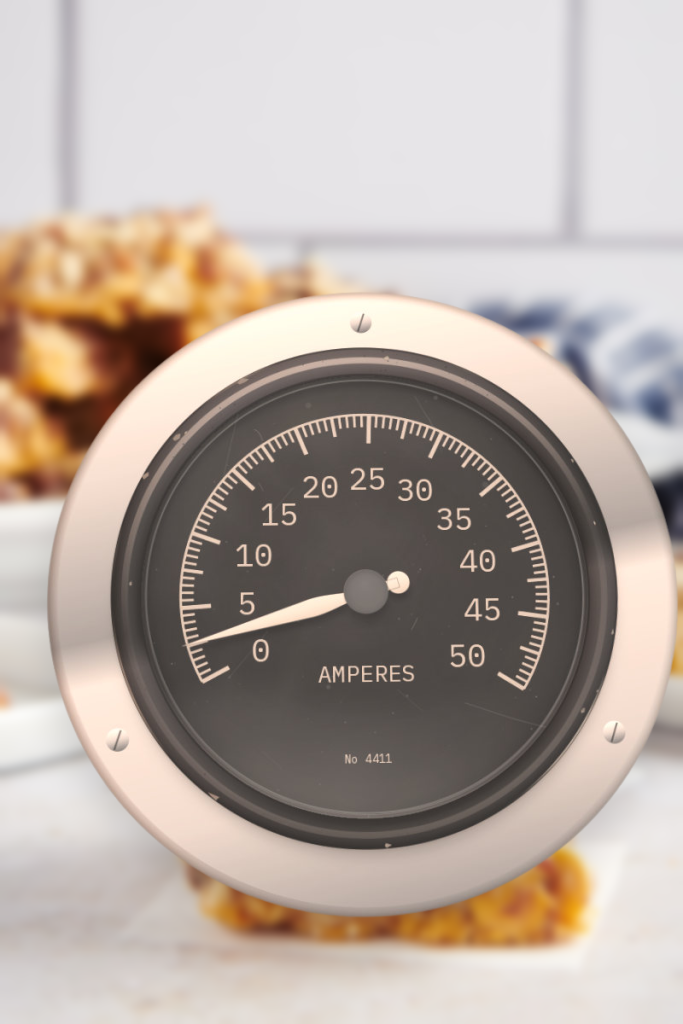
2.5 A
